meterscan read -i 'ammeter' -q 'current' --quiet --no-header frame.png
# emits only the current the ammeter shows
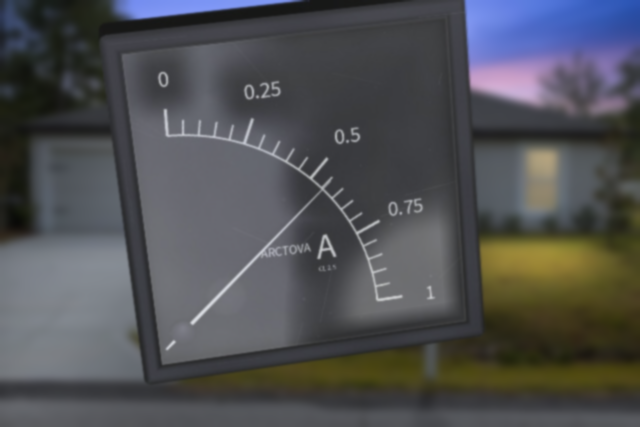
0.55 A
